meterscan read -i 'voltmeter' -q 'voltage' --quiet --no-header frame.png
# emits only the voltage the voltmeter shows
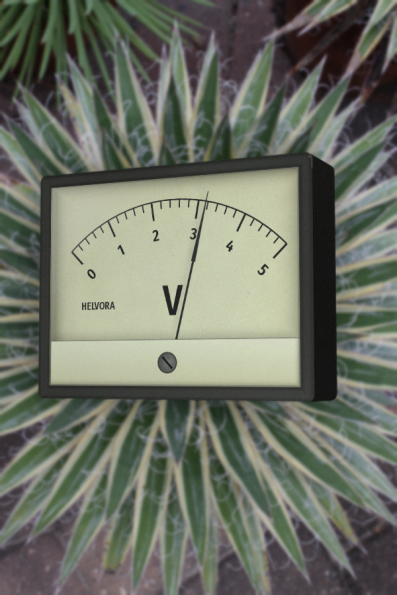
3.2 V
